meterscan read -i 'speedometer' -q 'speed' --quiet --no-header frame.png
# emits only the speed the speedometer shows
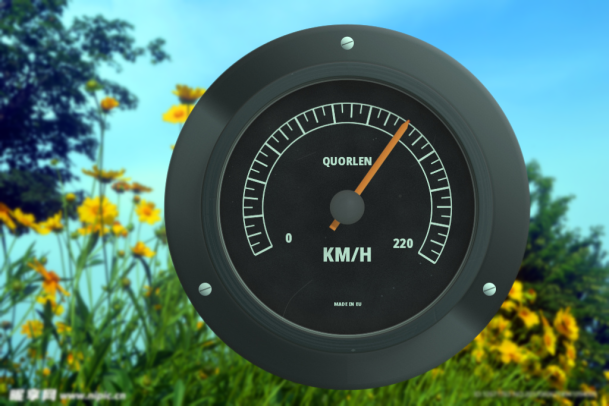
140 km/h
